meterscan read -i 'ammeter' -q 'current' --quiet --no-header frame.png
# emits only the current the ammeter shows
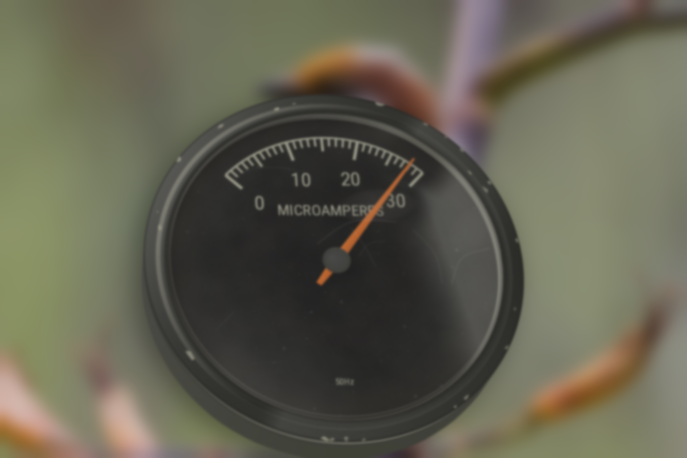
28 µA
